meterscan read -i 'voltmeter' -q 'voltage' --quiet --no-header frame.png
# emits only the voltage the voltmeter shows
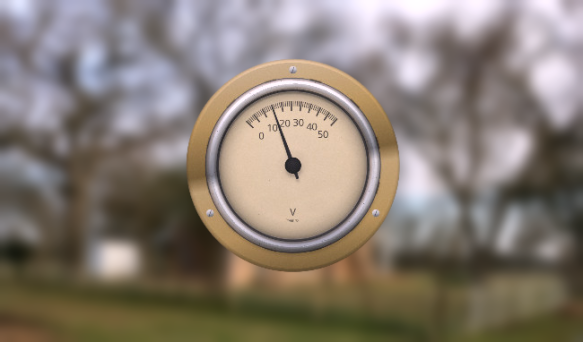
15 V
